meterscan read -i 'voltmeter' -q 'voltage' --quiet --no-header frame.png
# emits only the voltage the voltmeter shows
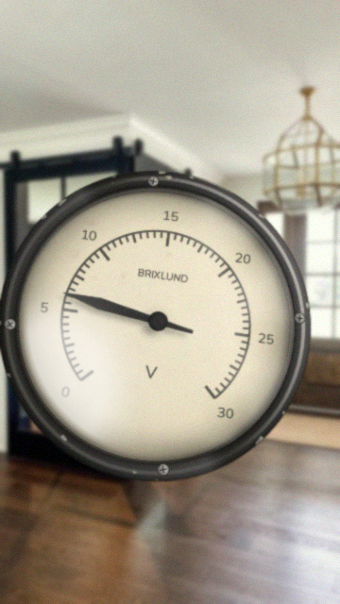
6 V
